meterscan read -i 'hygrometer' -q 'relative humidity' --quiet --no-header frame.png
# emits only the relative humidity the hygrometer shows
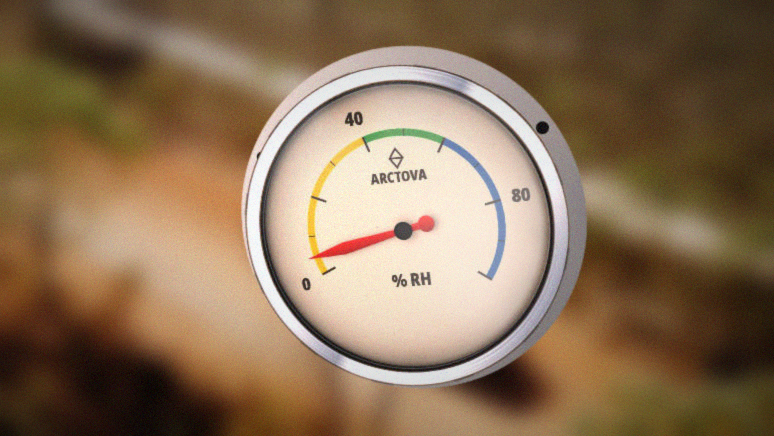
5 %
